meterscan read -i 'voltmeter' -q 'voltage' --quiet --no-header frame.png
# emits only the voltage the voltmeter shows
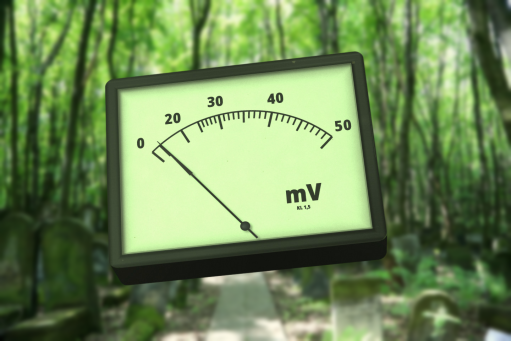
10 mV
